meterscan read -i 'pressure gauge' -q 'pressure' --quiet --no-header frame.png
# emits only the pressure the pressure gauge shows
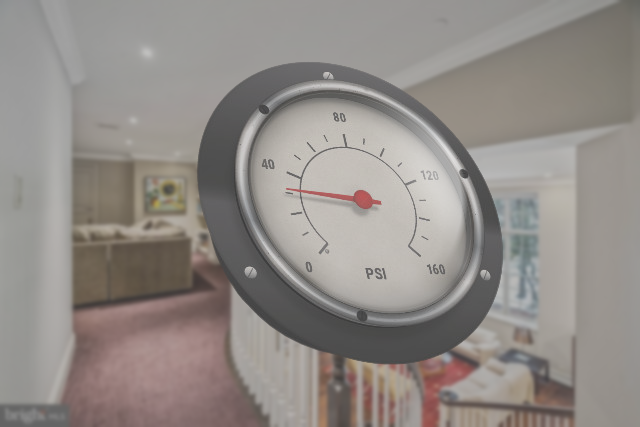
30 psi
